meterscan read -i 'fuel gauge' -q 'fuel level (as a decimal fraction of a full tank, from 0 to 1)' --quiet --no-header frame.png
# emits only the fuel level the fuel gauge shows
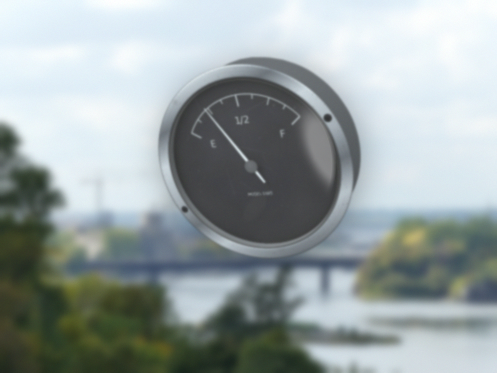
0.25
